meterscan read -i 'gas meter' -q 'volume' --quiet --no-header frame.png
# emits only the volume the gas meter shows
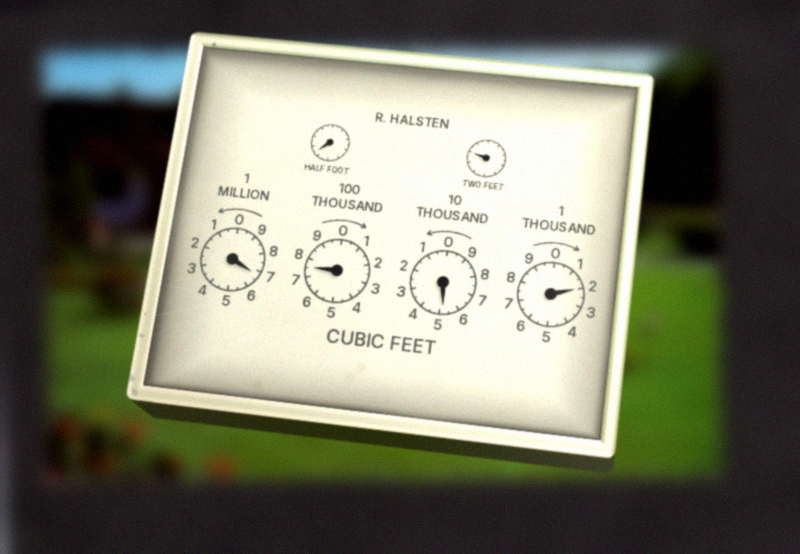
675200 ft³
